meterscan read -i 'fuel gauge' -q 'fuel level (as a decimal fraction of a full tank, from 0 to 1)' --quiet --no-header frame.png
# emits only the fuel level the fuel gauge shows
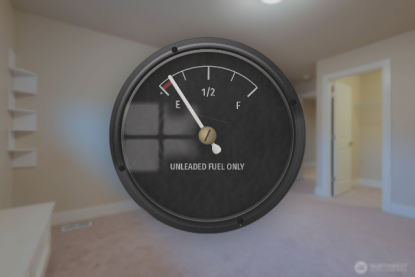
0.125
